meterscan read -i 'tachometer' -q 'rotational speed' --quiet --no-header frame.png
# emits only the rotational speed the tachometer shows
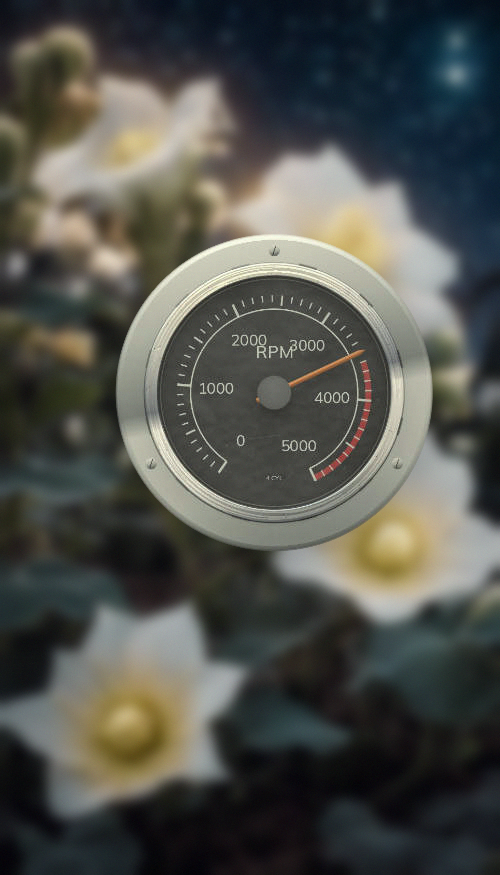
3500 rpm
